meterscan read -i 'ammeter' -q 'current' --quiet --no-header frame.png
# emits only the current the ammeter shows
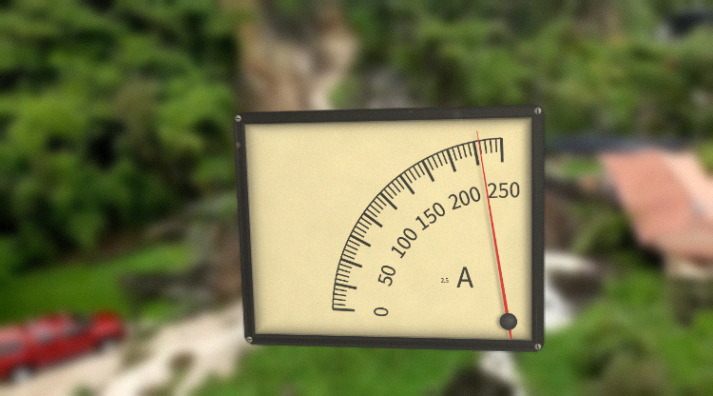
230 A
